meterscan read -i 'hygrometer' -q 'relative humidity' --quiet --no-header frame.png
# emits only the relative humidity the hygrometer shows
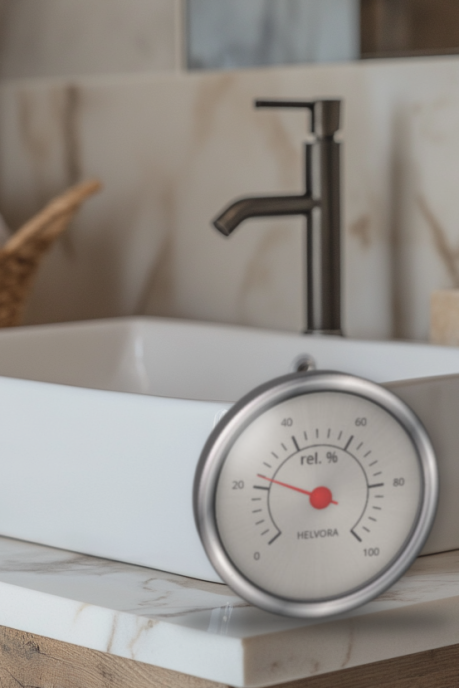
24 %
